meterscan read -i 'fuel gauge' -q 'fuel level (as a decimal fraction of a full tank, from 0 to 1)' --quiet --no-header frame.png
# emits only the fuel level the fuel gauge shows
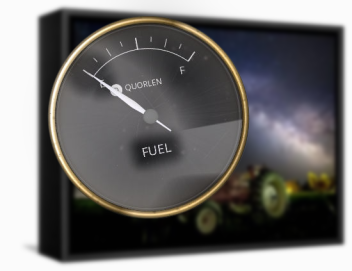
0
